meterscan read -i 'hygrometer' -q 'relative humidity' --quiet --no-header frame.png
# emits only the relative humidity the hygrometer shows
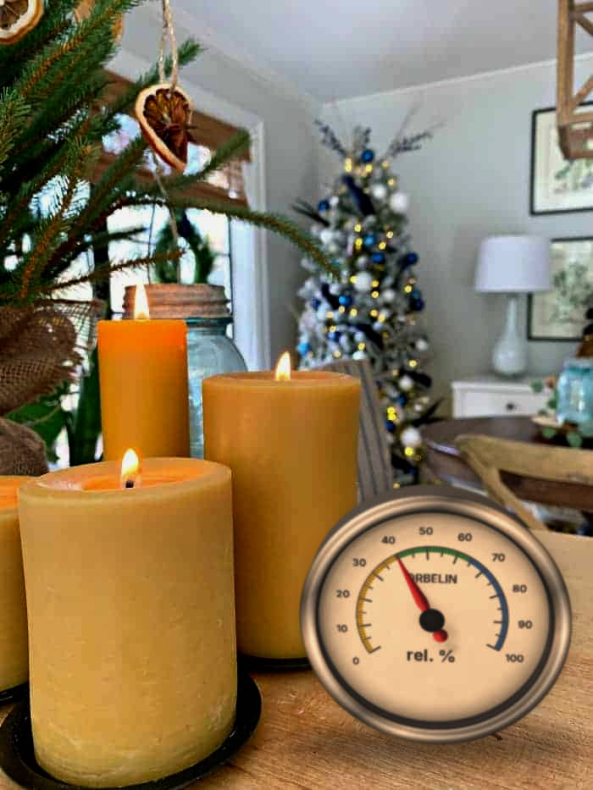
40 %
